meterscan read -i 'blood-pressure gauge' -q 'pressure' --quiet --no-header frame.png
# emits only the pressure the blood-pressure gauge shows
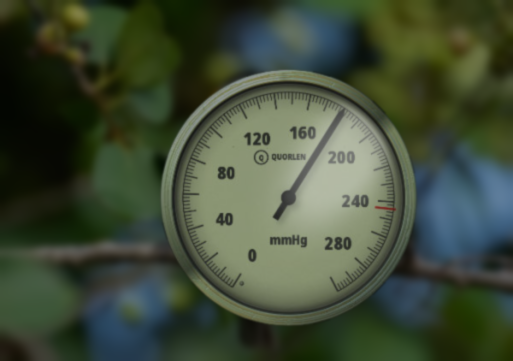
180 mmHg
